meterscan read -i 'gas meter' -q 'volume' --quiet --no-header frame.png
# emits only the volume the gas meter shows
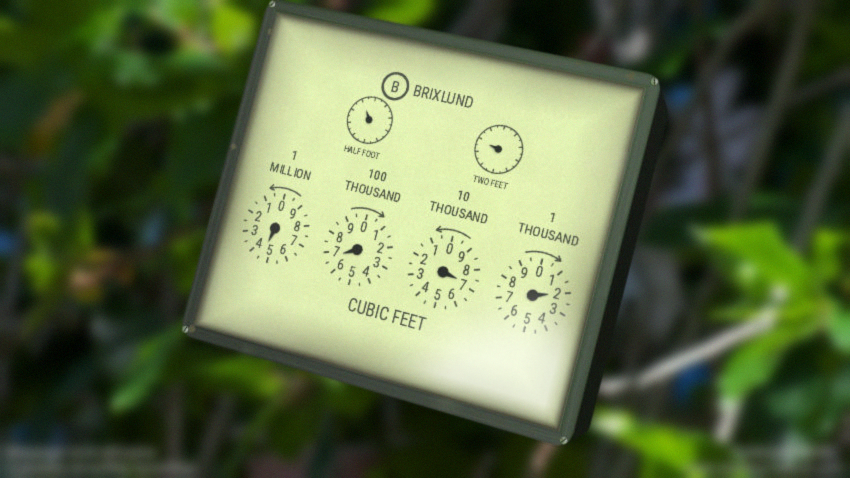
467200 ft³
